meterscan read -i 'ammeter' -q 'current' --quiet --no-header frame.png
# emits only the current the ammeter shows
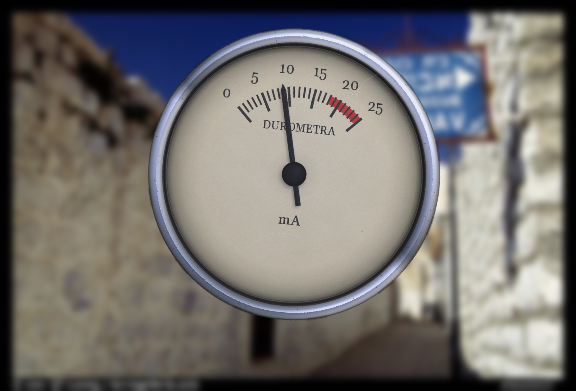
9 mA
